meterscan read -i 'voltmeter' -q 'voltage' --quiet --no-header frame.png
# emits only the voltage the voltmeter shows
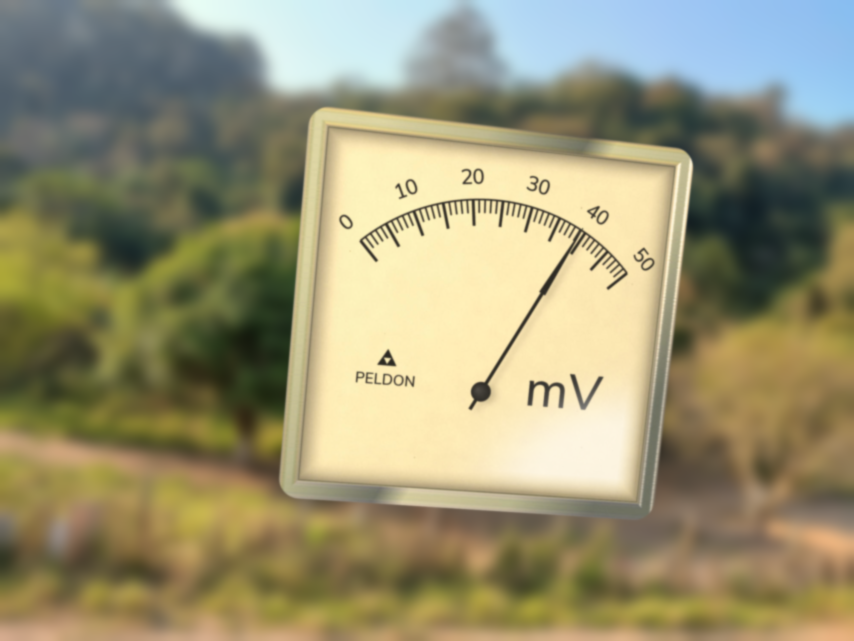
39 mV
